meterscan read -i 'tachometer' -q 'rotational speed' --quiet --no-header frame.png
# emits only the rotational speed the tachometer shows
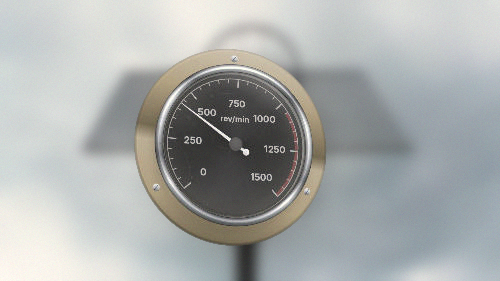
425 rpm
